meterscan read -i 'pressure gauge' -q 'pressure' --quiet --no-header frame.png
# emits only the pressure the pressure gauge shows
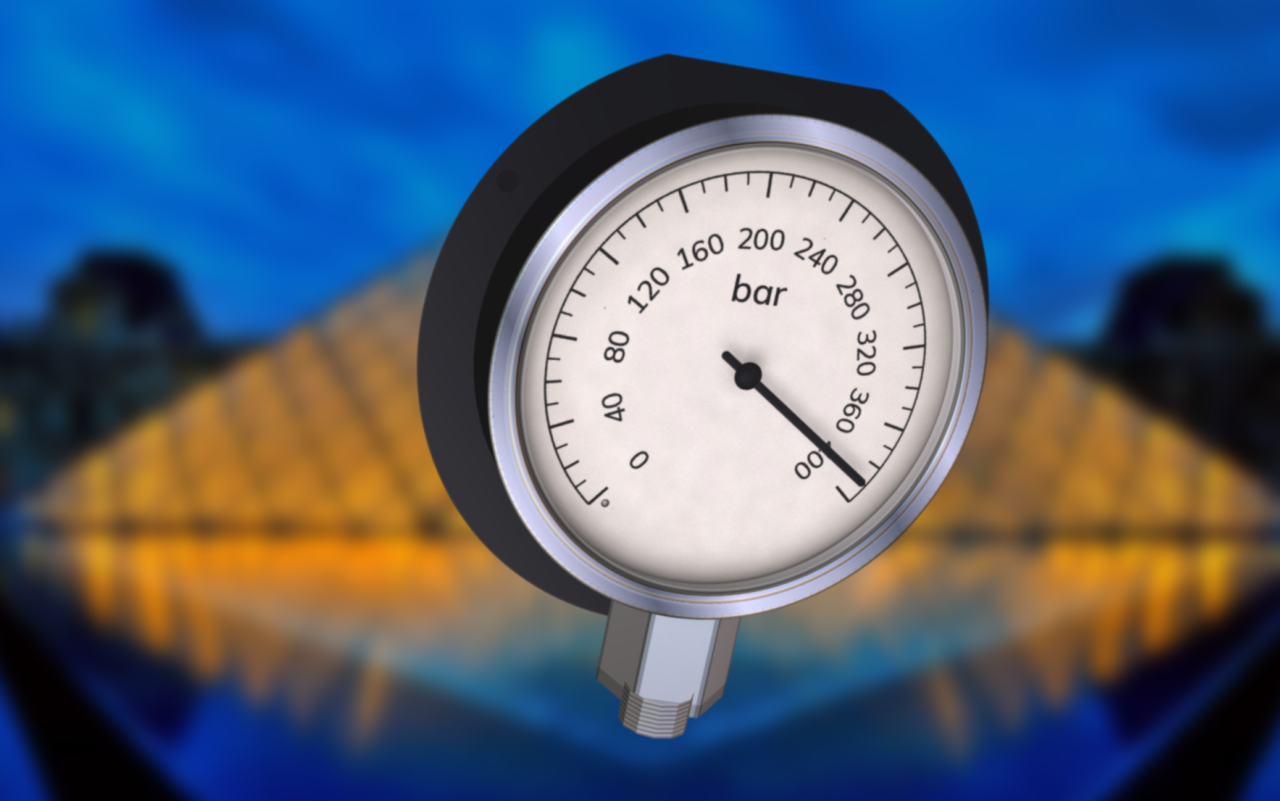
390 bar
